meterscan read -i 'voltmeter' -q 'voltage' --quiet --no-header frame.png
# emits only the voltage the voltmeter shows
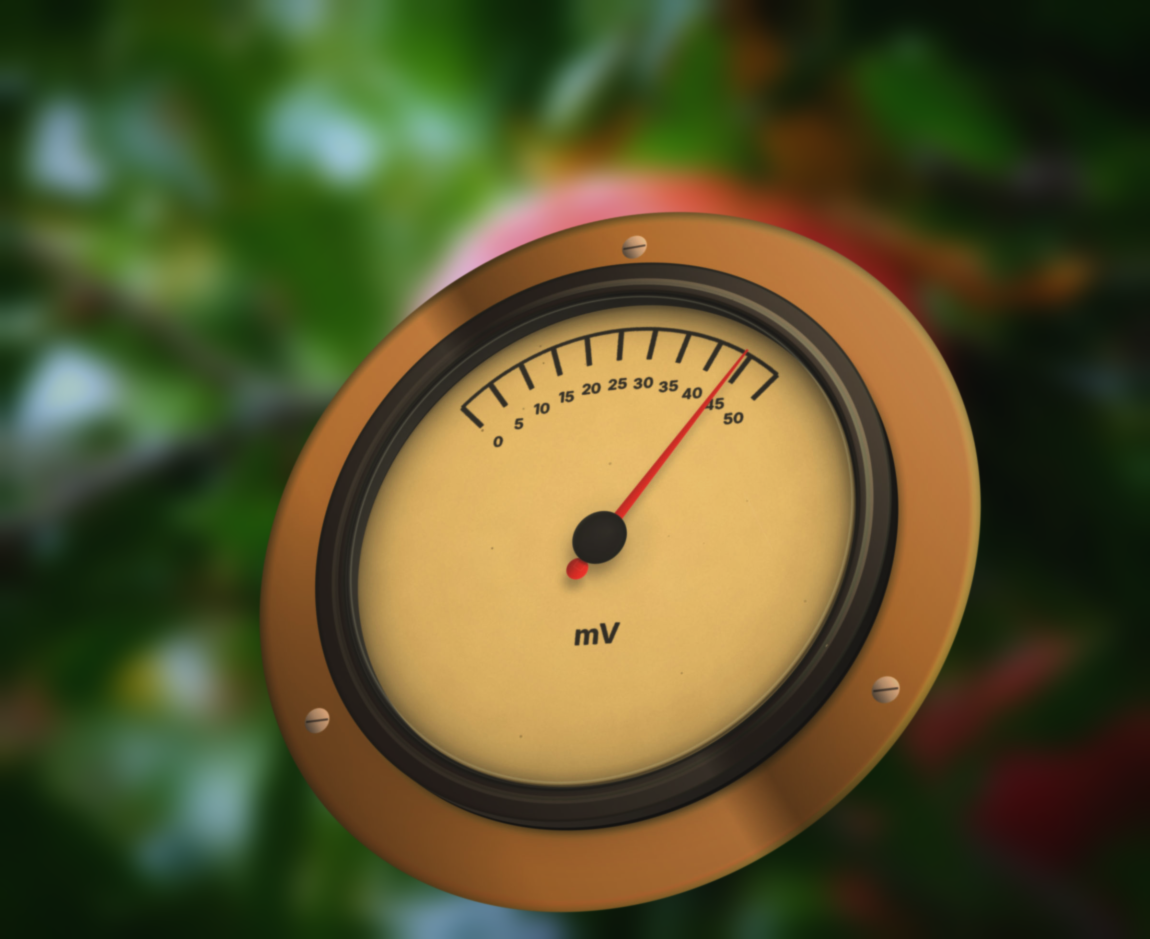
45 mV
